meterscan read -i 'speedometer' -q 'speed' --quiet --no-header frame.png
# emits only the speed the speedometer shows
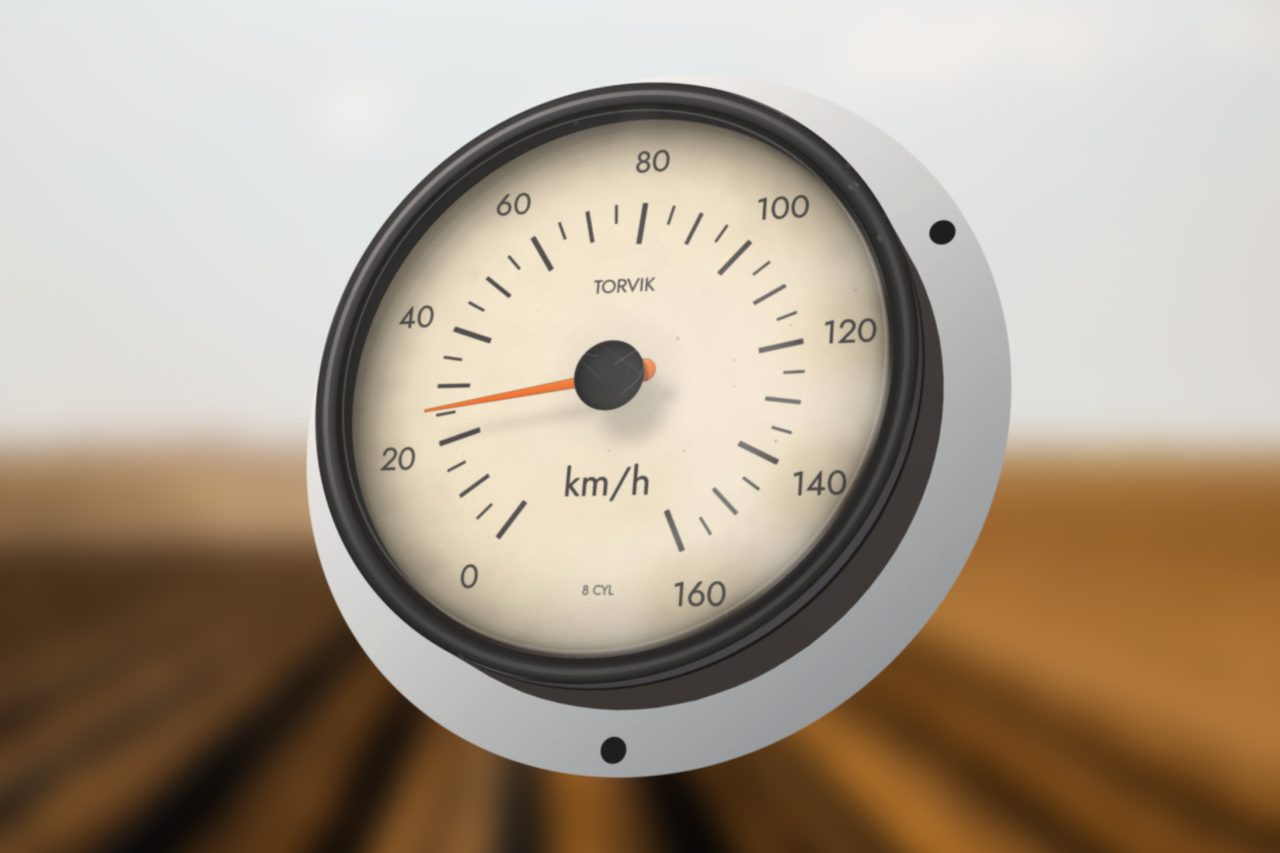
25 km/h
